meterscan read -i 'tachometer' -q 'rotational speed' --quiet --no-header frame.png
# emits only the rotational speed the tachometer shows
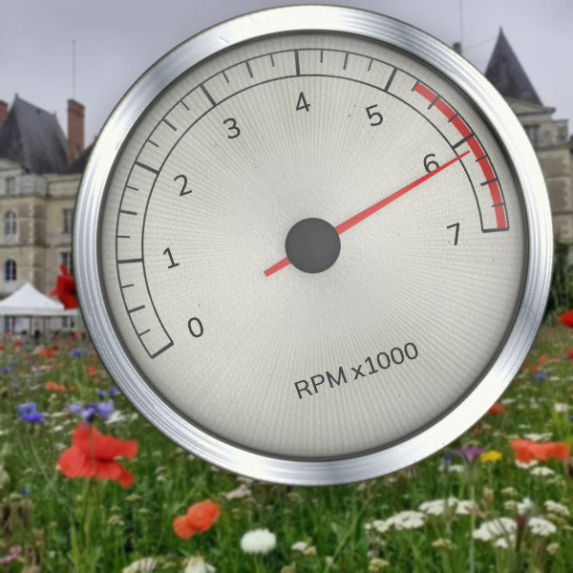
6125 rpm
